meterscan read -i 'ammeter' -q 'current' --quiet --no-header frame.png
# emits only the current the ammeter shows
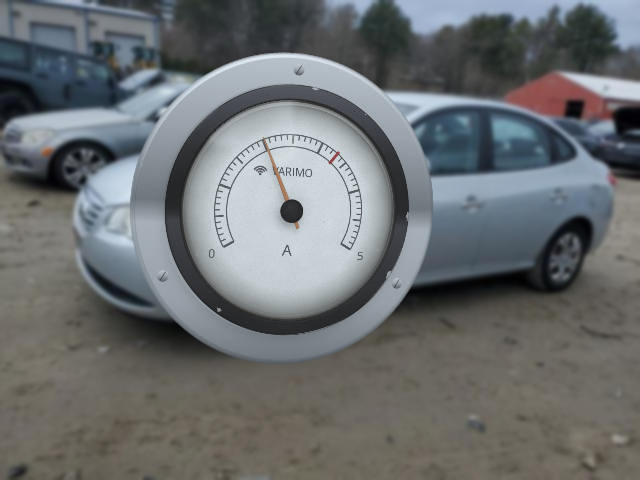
2 A
